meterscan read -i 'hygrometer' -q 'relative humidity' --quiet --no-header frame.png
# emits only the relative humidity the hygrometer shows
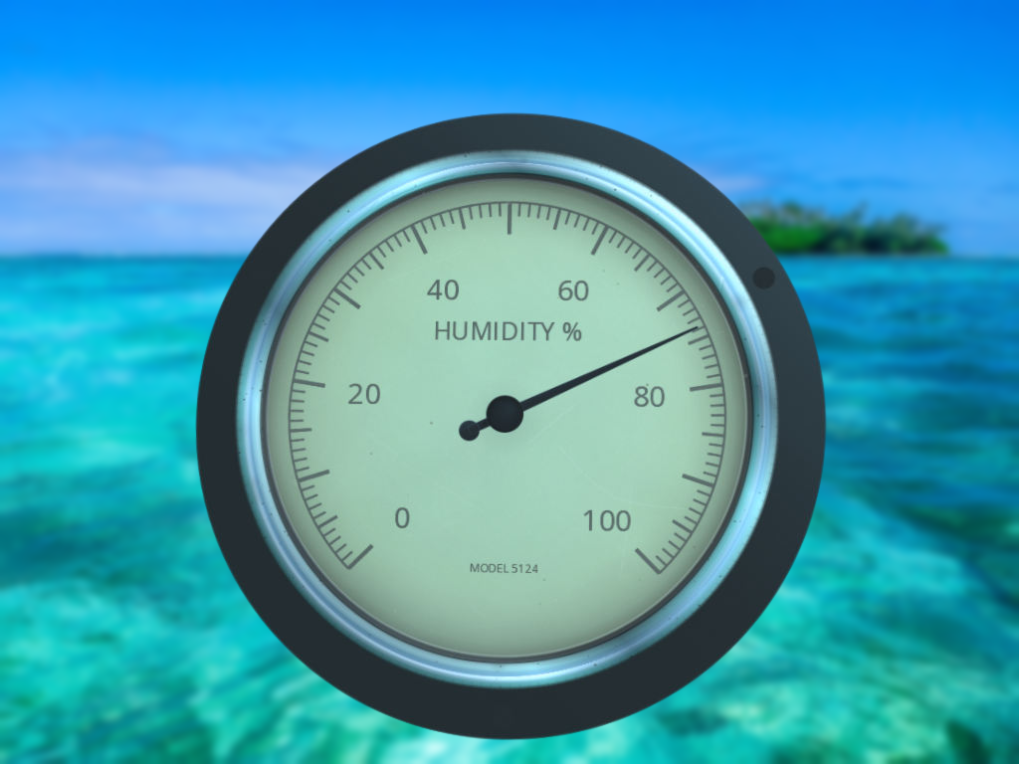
74 %
